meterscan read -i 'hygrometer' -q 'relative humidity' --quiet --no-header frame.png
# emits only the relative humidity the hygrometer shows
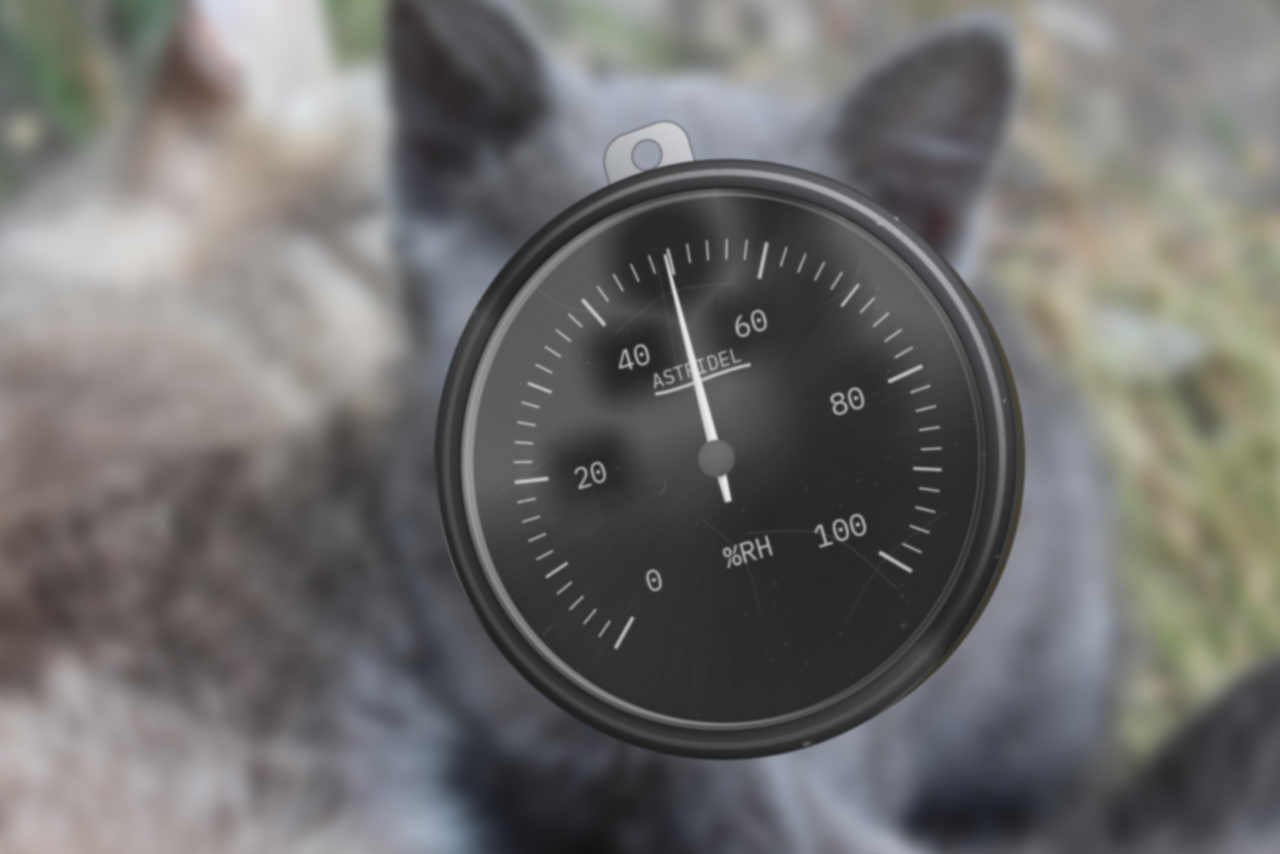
50 %
